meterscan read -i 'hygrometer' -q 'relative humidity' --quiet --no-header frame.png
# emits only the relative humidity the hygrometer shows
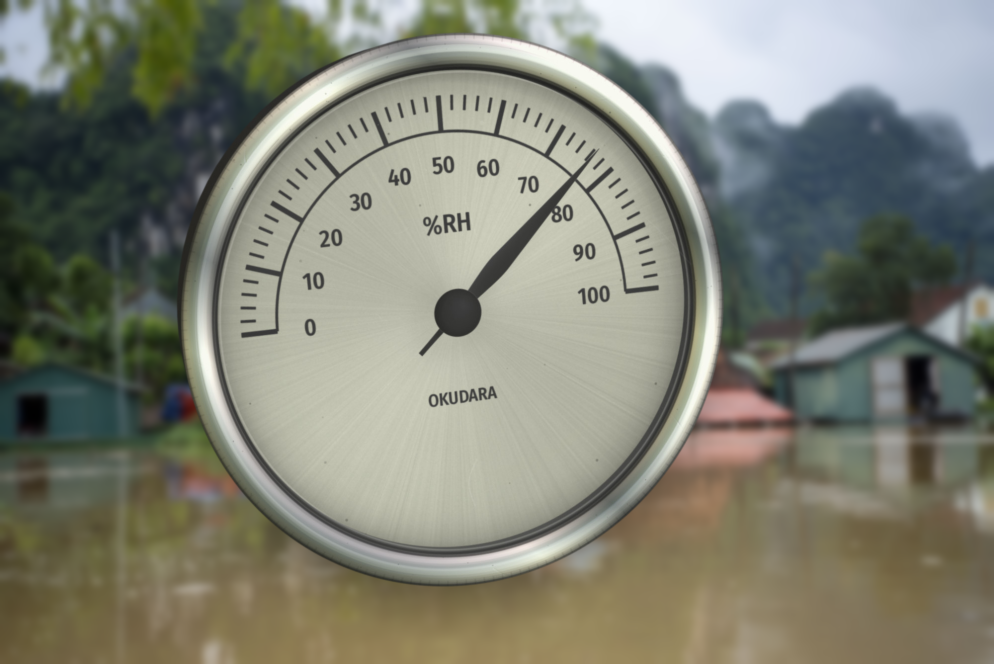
76 %
